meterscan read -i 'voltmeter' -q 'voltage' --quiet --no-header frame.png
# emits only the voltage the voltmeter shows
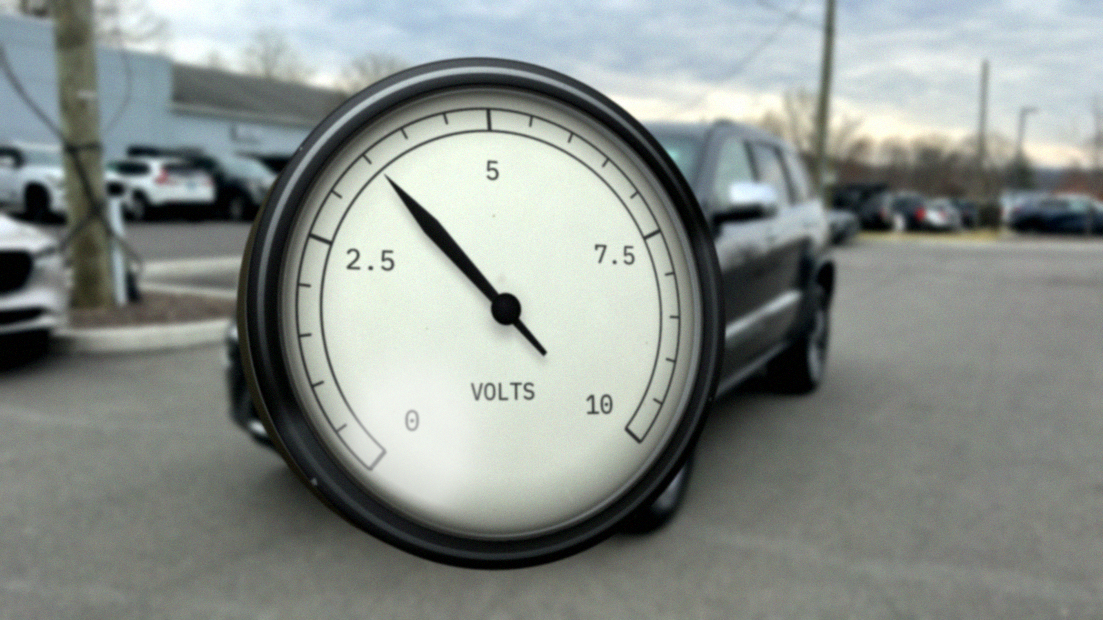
3.5 V
